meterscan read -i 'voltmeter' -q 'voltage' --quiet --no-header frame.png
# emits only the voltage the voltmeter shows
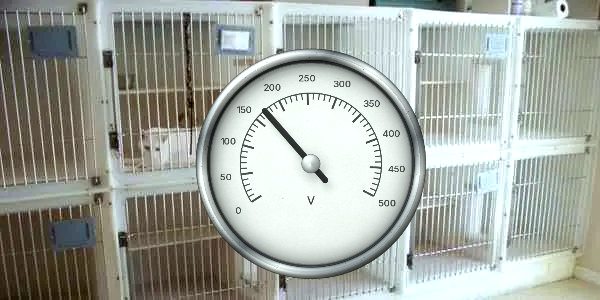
170 V
